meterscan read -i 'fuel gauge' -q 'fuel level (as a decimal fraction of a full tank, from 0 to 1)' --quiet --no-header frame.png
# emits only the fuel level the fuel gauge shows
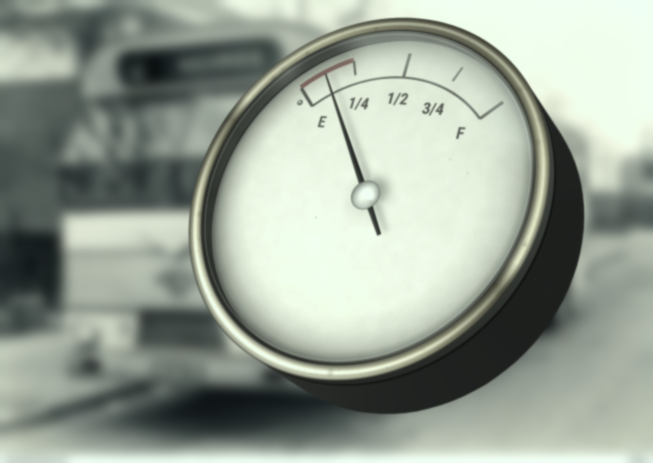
0.125
